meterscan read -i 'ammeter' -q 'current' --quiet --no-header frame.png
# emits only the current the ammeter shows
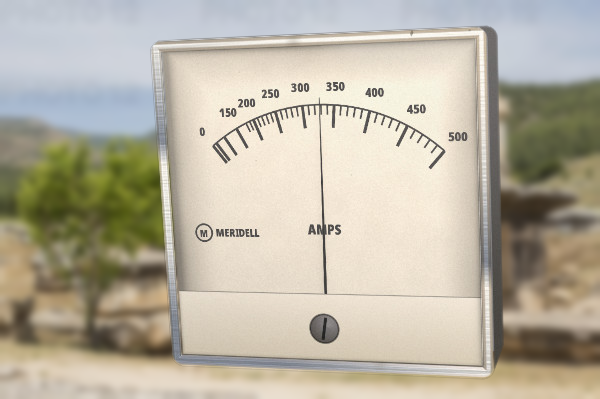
330 A
